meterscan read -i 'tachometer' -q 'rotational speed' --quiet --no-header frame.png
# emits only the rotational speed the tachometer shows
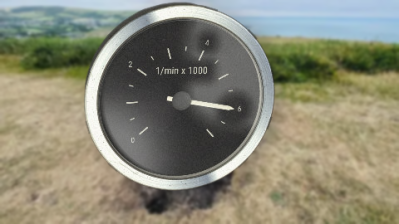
6000 rpm
